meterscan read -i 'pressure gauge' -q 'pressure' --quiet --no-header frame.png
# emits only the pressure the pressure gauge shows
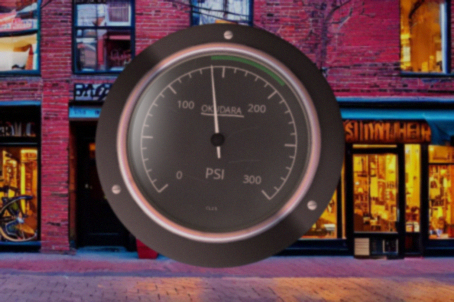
140 psi
